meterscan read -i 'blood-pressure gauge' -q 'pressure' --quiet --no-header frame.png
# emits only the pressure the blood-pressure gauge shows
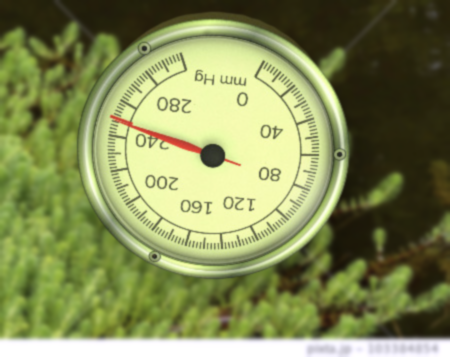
250 mmHg
